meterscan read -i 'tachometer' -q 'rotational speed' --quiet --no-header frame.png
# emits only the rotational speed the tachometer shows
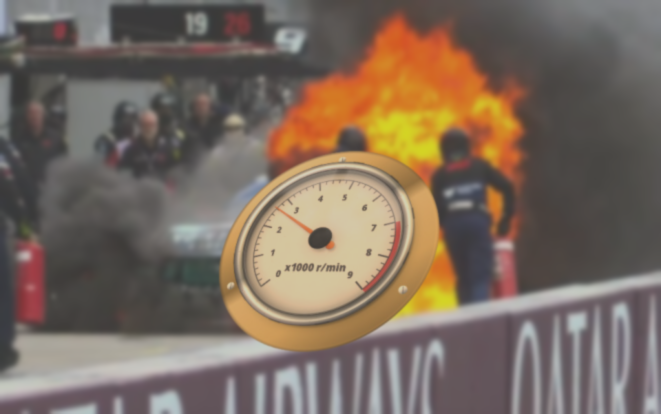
2600 rpm
